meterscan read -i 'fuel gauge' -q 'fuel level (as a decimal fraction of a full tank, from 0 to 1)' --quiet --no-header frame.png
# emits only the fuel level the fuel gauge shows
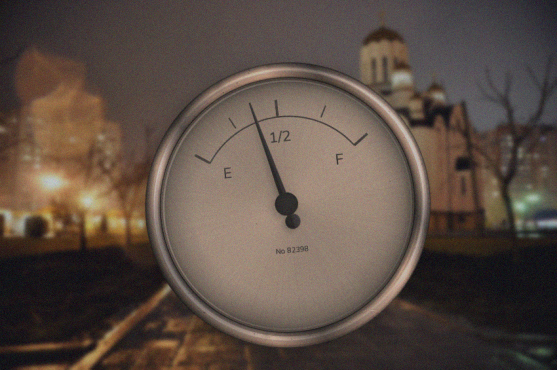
0.375
